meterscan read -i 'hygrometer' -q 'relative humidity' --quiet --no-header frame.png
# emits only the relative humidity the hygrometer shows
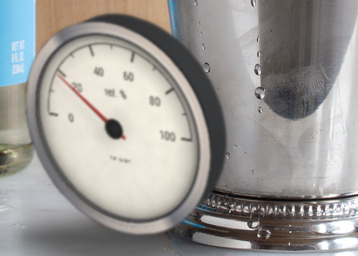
20 %
